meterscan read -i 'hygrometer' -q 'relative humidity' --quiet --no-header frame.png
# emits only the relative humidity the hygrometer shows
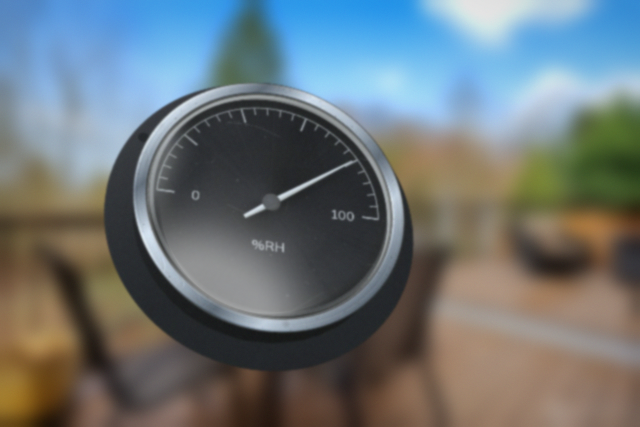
80 %
